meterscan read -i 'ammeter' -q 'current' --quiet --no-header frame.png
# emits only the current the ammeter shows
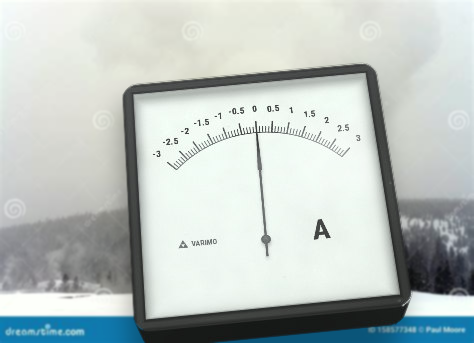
0 A
